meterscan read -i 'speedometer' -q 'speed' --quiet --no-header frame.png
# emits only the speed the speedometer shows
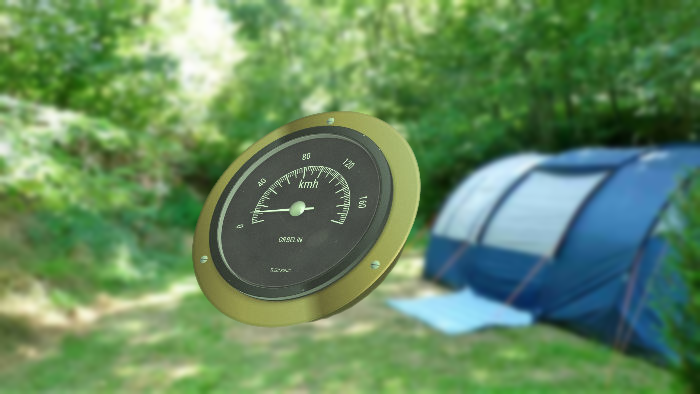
10 km/h
